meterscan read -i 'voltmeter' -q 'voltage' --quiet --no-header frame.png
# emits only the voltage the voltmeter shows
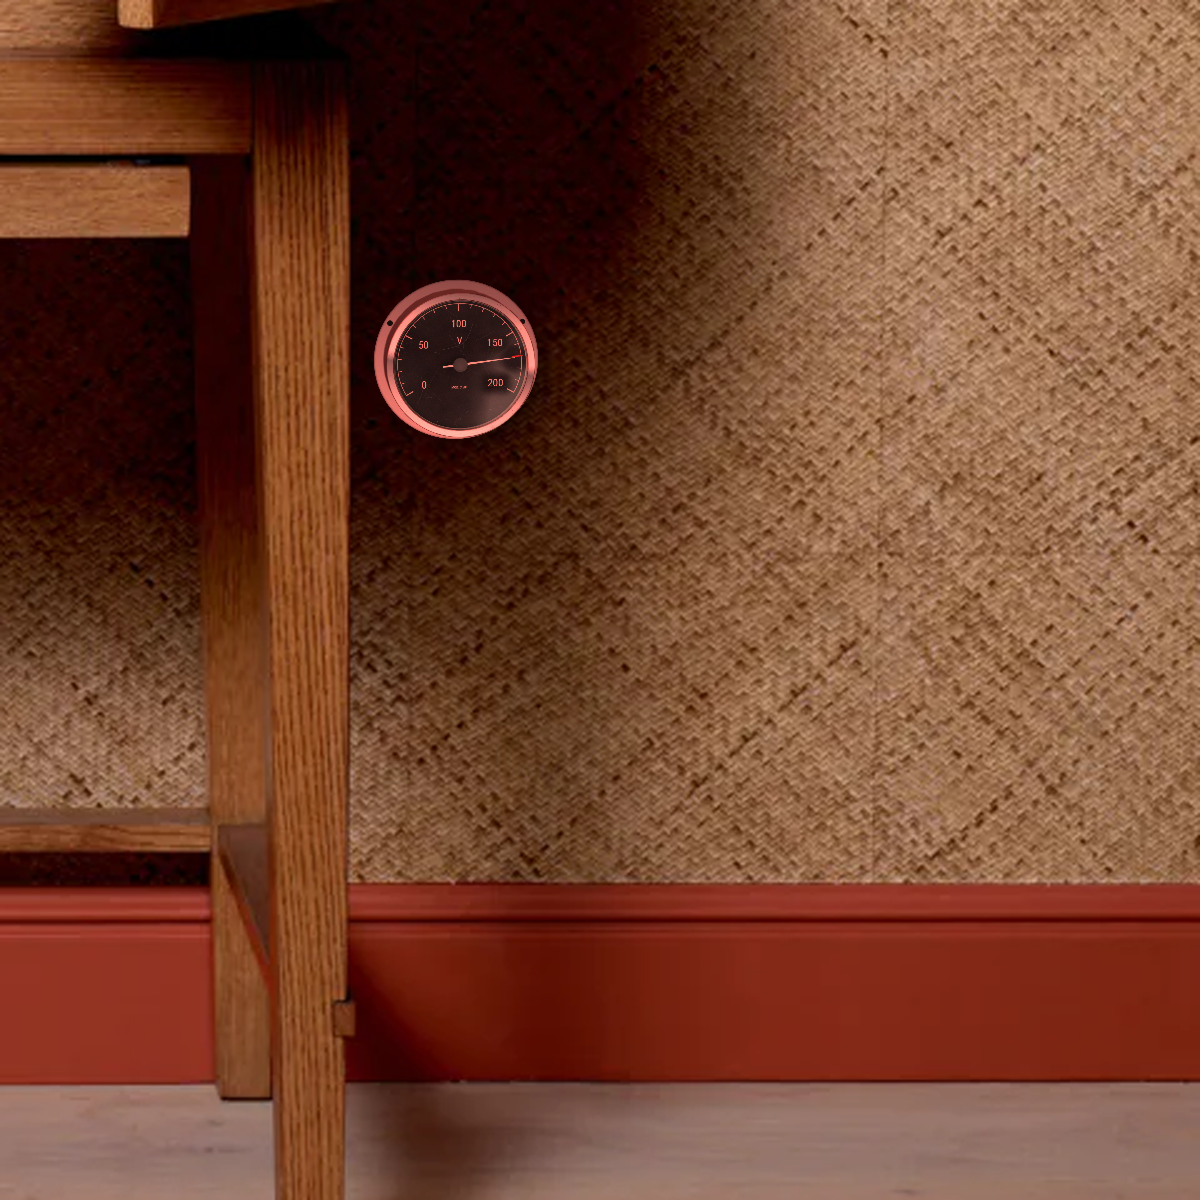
170 V
